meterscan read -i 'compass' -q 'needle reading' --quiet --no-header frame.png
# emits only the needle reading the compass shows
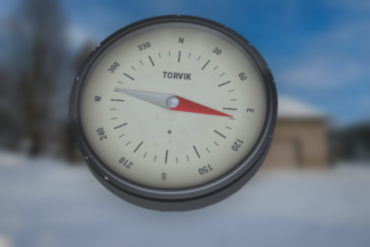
100 °
